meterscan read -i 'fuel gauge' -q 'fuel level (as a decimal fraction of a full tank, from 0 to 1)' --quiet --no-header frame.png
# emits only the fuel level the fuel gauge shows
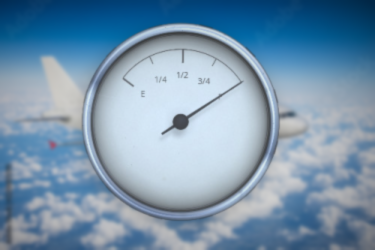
1
